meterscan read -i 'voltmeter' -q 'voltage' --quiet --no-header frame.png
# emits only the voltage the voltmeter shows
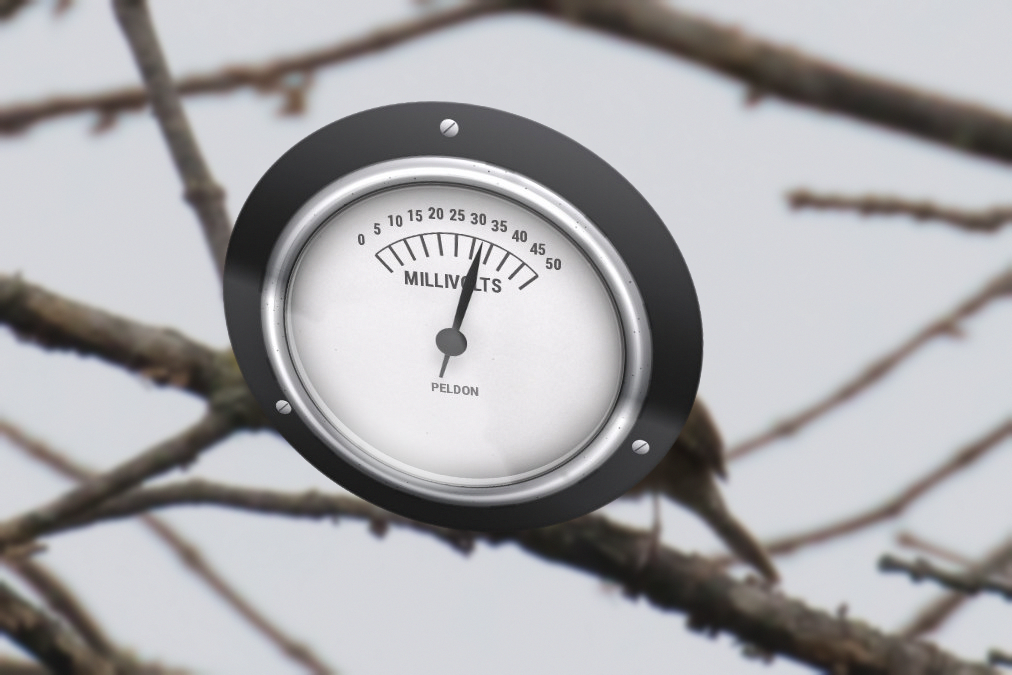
32.5 mV
